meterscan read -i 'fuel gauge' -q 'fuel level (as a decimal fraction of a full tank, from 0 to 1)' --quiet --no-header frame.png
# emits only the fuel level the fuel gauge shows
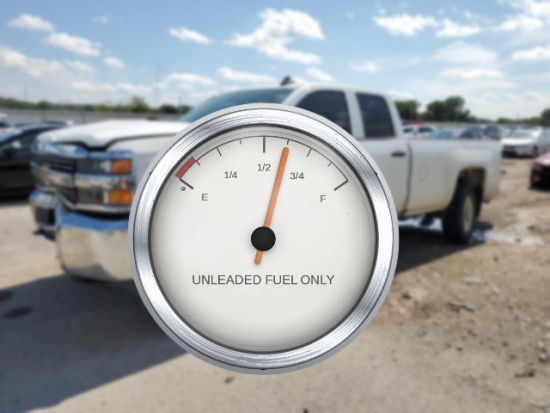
0.625
